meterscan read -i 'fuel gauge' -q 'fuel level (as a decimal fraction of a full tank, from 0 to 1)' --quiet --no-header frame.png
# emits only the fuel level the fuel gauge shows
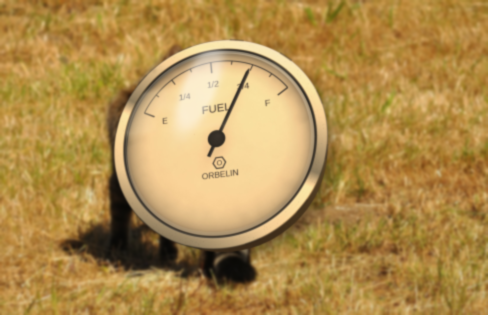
0.75
